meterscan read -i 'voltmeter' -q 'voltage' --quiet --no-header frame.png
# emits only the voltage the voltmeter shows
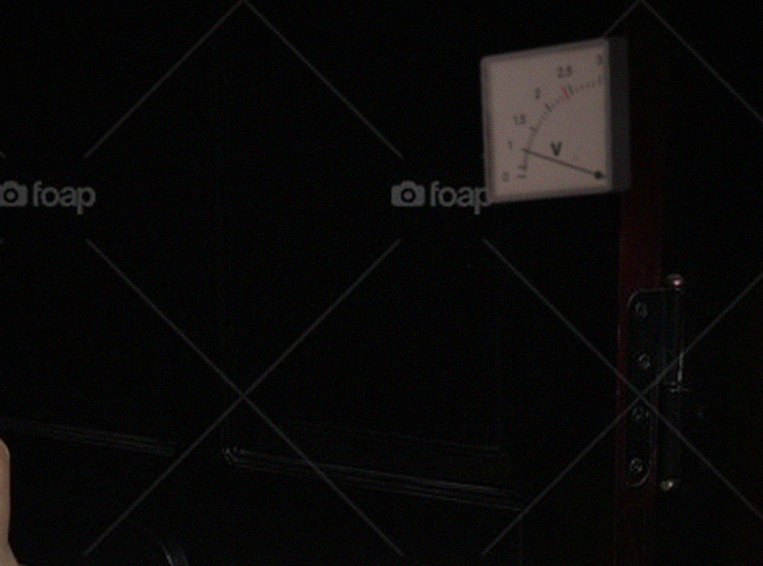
1 V
